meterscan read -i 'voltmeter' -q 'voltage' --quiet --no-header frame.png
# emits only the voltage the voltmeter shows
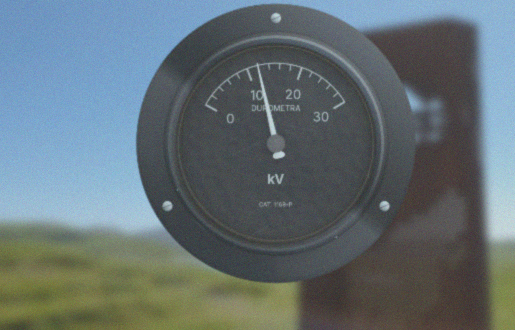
12 kV
